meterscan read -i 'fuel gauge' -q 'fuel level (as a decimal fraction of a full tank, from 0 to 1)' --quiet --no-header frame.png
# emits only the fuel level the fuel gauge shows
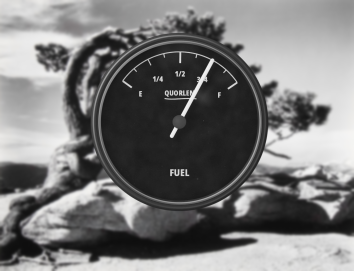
0.75
